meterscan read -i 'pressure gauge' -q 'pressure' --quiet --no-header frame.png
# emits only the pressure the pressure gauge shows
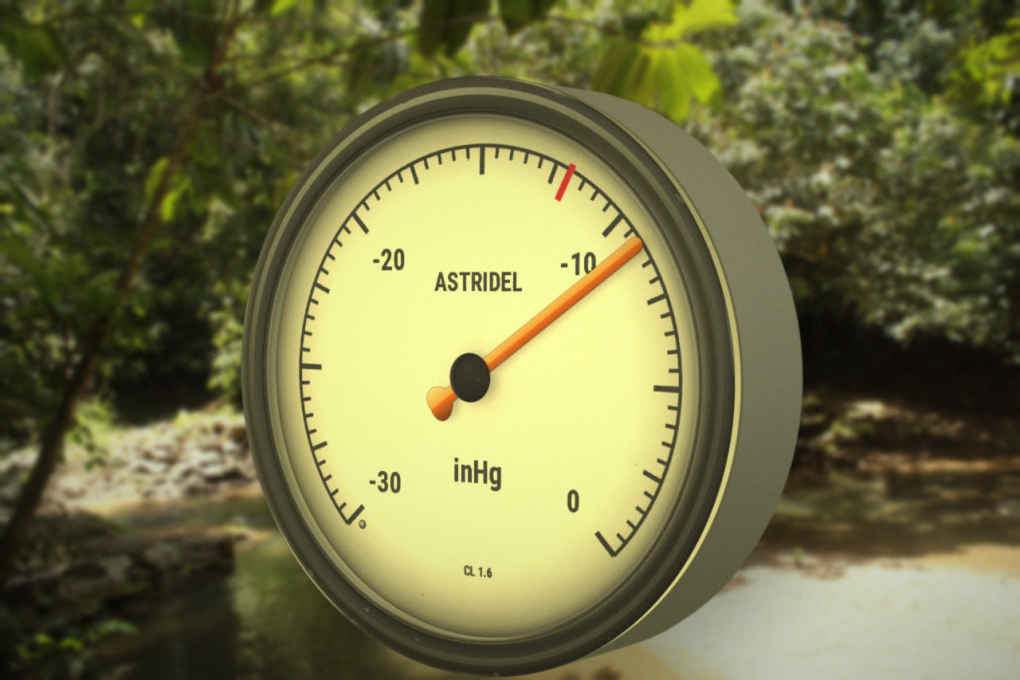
-9 inHg
